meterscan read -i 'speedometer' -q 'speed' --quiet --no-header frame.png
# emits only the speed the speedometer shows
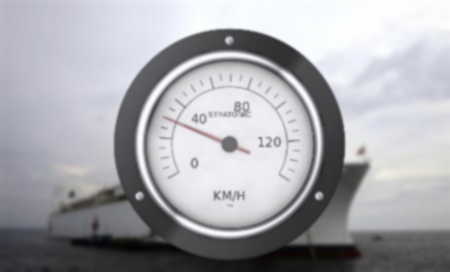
30 km/h
